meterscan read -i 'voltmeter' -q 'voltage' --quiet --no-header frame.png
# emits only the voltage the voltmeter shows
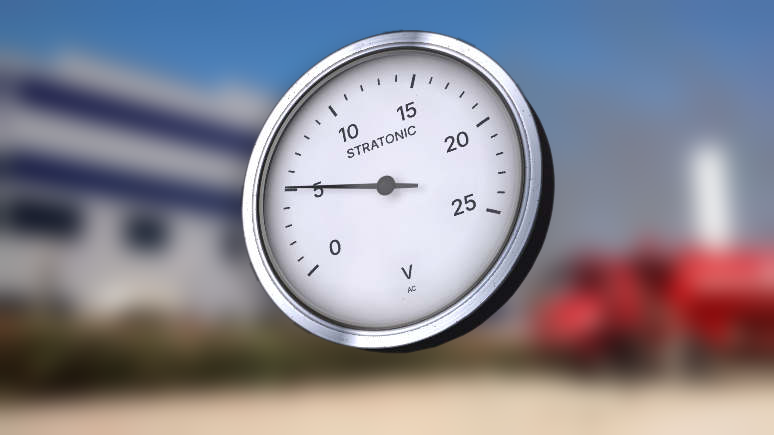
5 V
